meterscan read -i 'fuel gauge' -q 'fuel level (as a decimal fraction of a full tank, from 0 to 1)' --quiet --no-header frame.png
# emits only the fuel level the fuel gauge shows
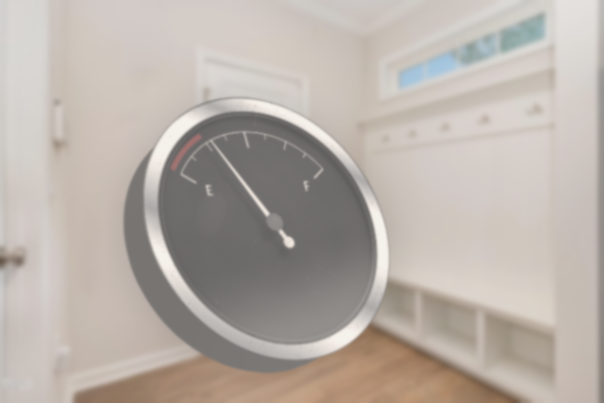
0.25
